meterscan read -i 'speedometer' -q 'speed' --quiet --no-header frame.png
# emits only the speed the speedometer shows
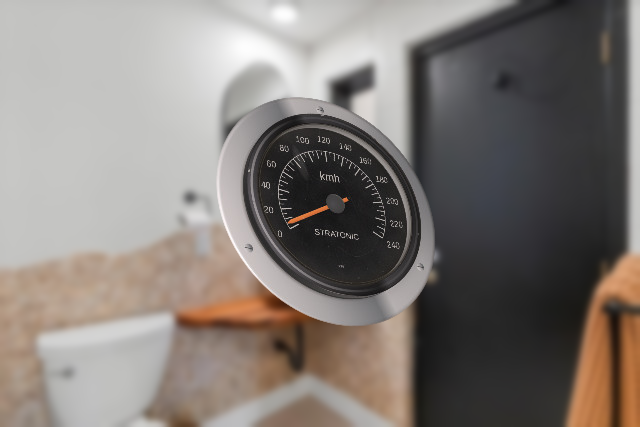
5 km/h
